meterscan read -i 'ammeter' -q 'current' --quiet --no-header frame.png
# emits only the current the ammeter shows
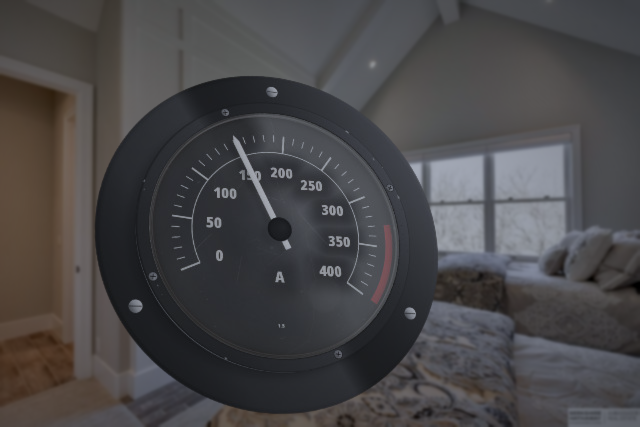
150 A
